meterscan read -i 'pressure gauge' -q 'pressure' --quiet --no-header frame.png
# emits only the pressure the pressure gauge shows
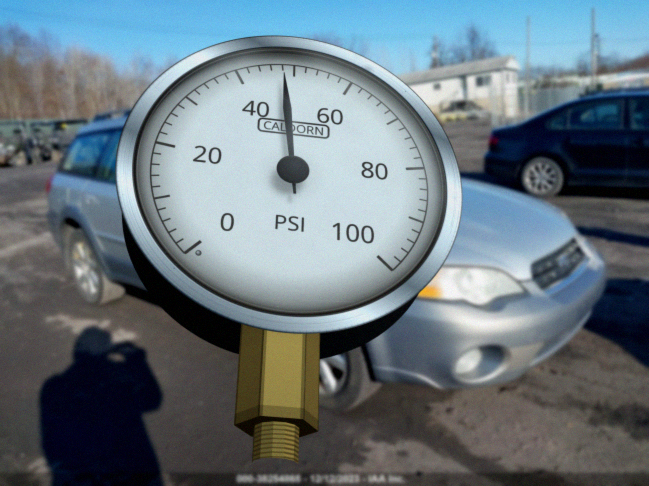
48 psi
